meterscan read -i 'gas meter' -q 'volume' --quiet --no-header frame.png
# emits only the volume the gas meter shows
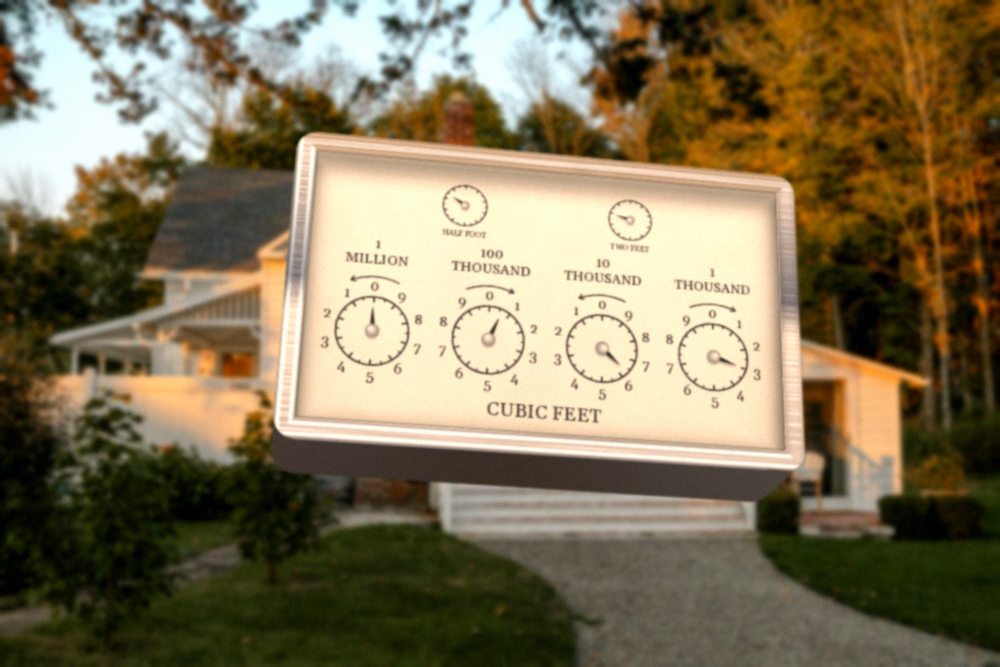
6300 ft³
